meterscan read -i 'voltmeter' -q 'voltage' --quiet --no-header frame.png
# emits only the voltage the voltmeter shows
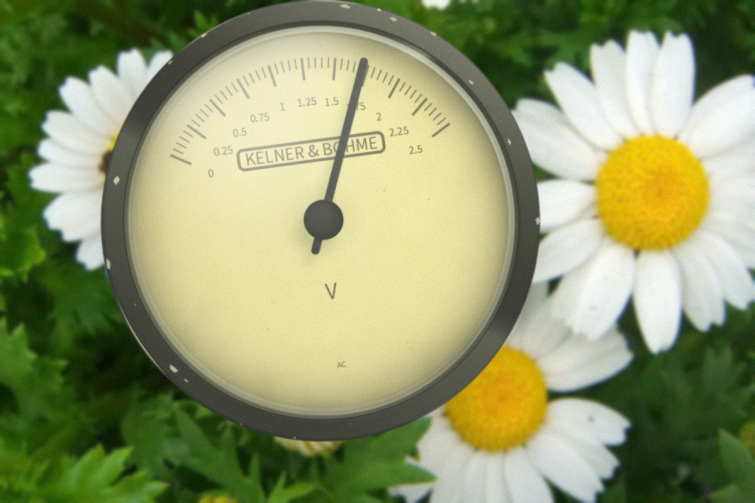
1.7 V
